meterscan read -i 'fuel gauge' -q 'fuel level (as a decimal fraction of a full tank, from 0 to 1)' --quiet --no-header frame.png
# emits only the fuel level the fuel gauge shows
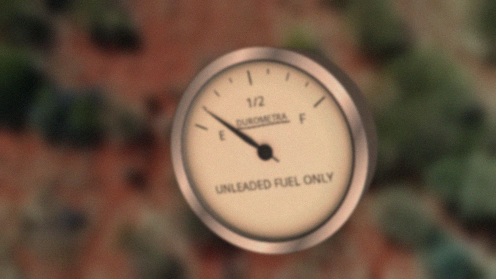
0.125
